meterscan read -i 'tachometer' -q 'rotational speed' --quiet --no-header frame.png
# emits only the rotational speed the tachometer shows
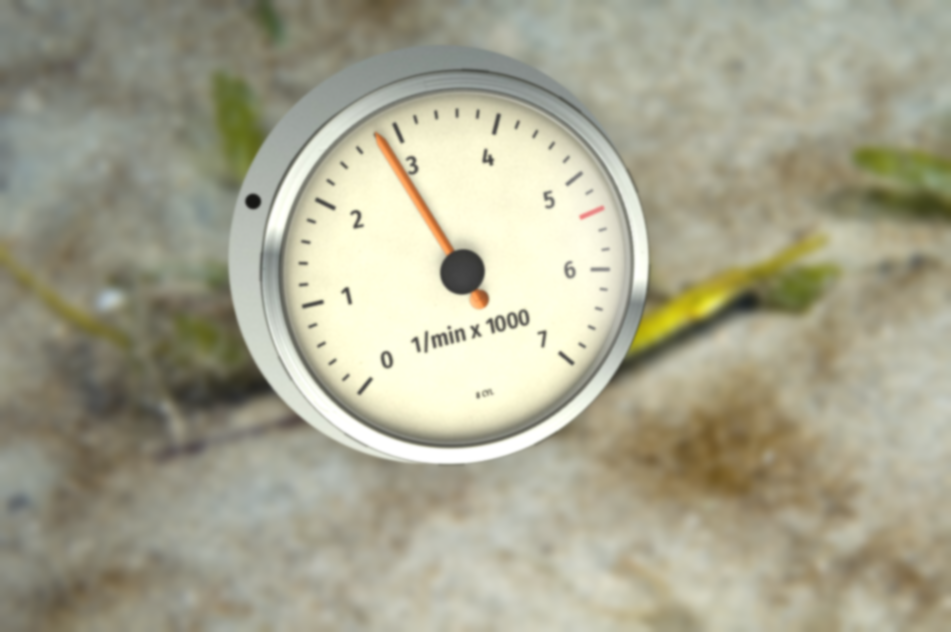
2800 rpm
